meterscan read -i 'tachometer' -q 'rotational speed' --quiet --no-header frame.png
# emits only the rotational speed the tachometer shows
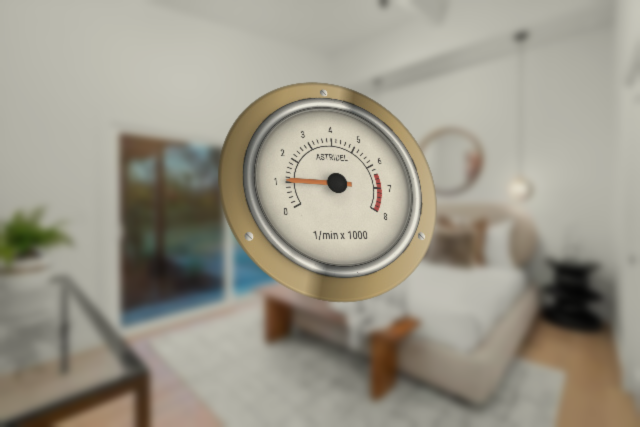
1000 rpm
